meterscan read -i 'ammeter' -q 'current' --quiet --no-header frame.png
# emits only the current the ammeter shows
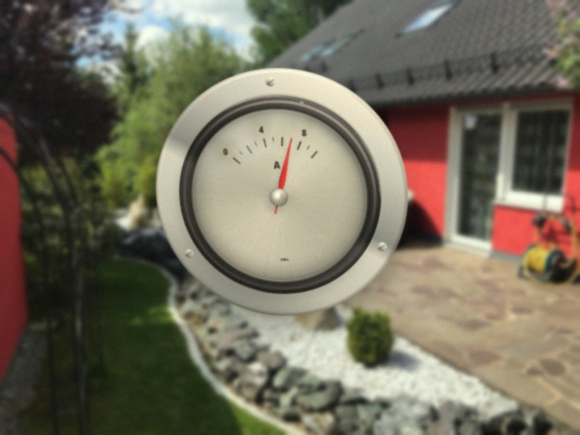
7 A
